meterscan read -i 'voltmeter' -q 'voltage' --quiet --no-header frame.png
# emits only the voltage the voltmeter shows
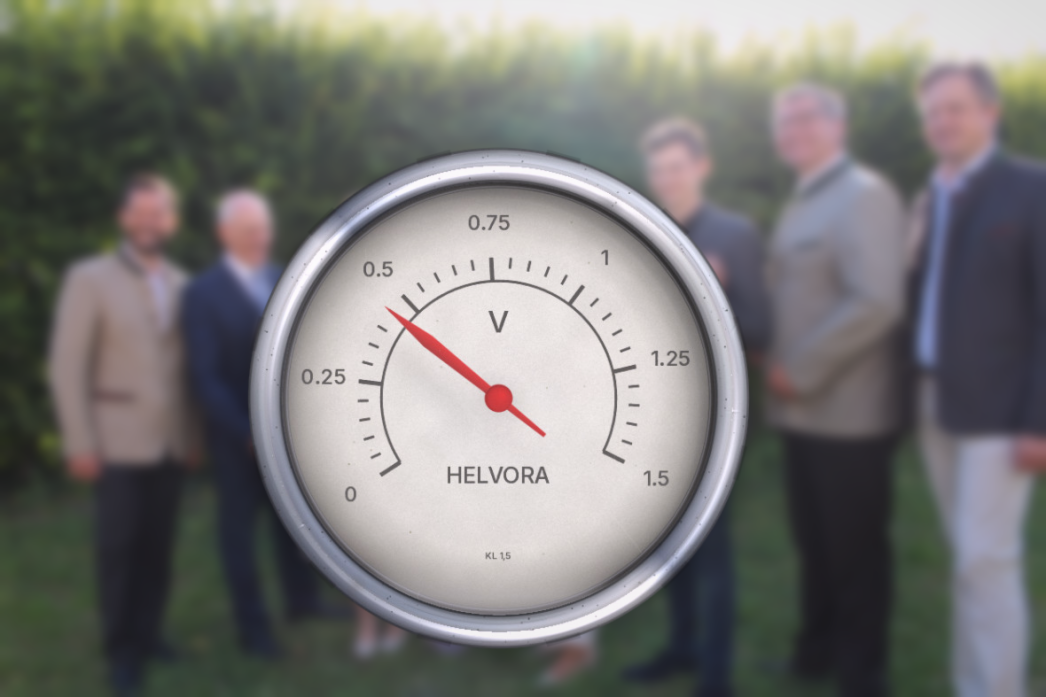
0.45 V
